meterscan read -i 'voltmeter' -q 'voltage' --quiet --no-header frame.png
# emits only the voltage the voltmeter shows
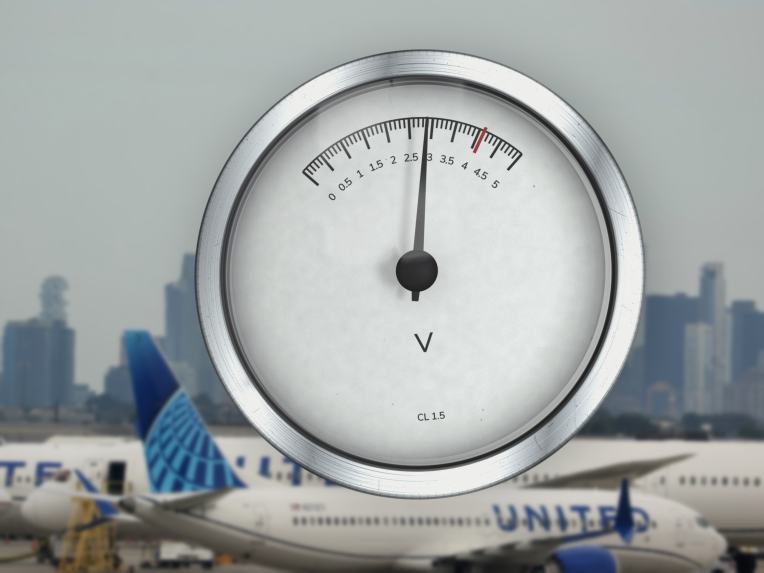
2.9 V
